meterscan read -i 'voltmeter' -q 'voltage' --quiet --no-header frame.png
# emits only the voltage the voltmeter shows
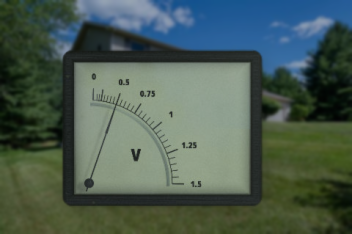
0.5 V
